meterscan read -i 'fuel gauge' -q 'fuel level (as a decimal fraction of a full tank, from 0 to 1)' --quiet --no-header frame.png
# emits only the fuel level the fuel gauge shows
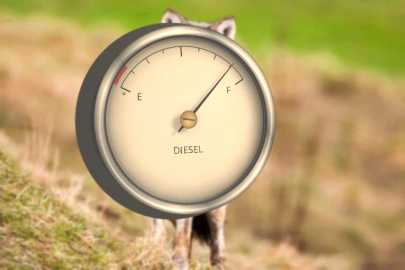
0.875
